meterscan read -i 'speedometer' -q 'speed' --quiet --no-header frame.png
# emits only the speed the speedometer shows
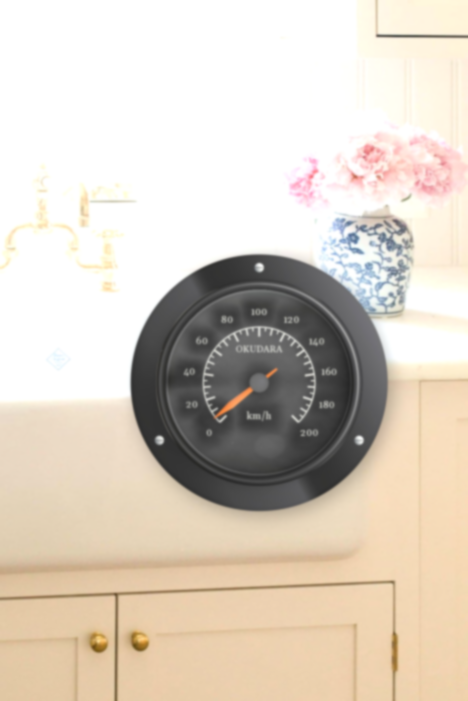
5 km/h
